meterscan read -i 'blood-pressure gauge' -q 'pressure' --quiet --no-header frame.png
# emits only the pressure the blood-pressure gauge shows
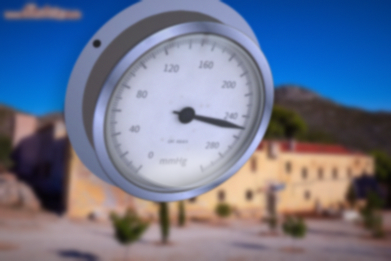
250 mmHg
